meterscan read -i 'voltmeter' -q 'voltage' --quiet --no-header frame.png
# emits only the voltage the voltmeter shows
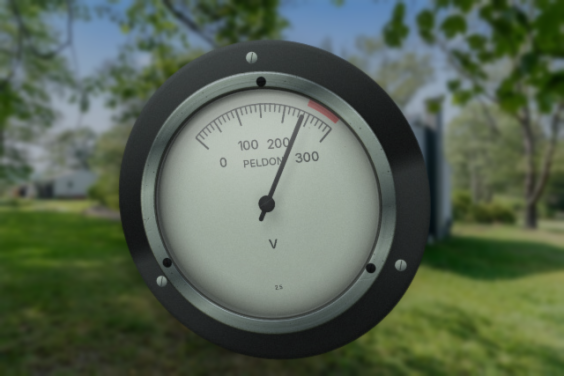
240 V
